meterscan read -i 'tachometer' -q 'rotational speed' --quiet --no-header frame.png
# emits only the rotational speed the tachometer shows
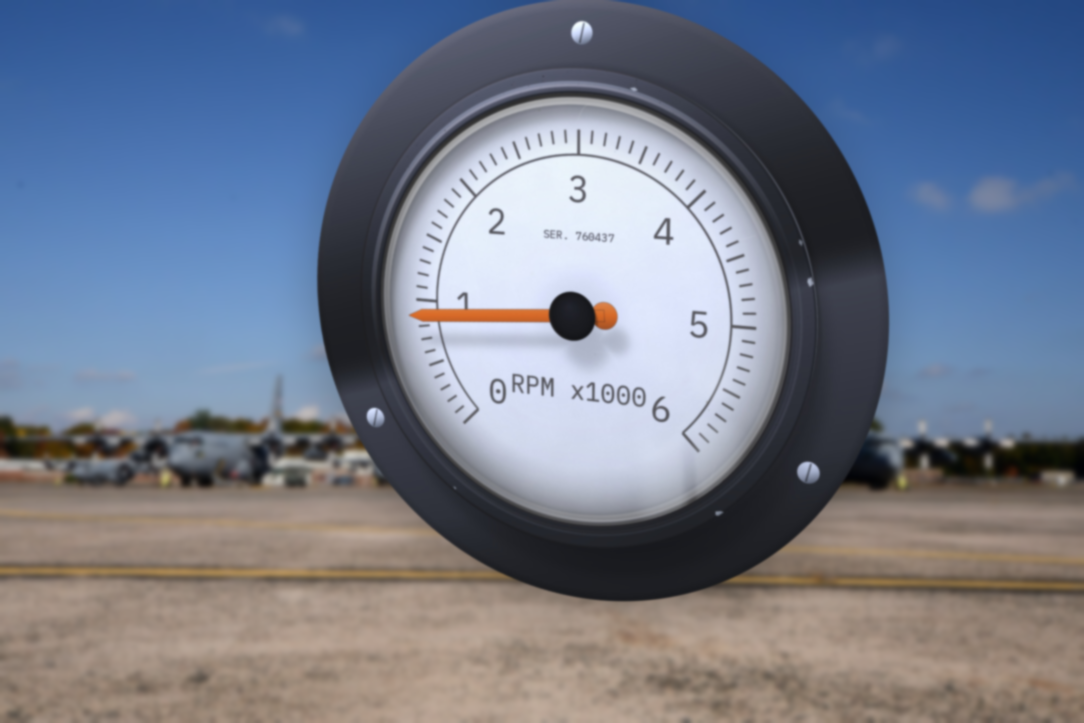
900 rpm
